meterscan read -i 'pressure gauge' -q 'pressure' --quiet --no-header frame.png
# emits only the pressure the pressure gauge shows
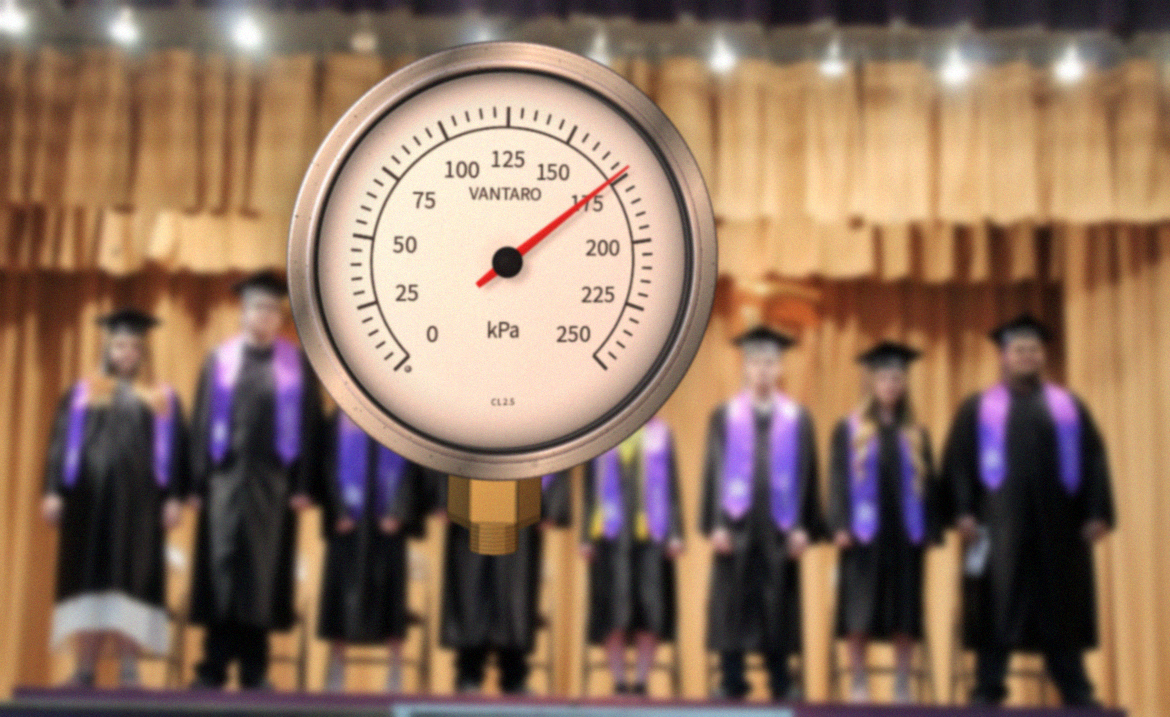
172.5 kPa
